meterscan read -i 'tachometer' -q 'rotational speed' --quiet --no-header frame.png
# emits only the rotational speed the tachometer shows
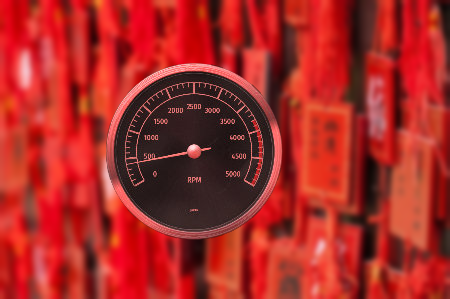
400 rpm
